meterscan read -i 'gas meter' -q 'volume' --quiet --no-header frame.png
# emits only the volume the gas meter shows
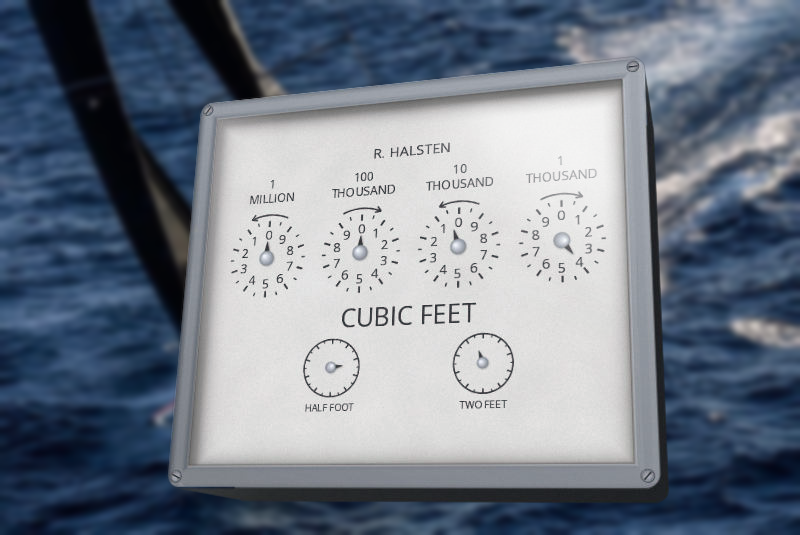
400 ft³
